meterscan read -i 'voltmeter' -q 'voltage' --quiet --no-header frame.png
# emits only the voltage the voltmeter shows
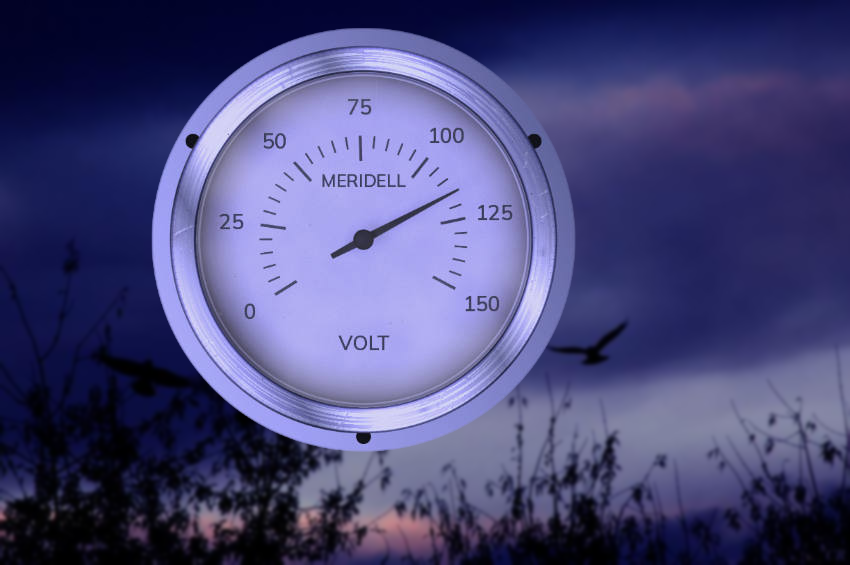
115 V
